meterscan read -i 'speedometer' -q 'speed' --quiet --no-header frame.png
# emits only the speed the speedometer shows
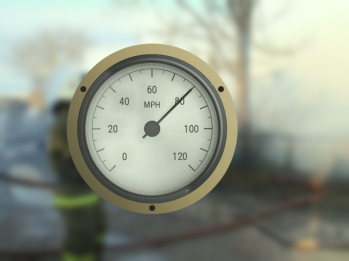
80 mph
